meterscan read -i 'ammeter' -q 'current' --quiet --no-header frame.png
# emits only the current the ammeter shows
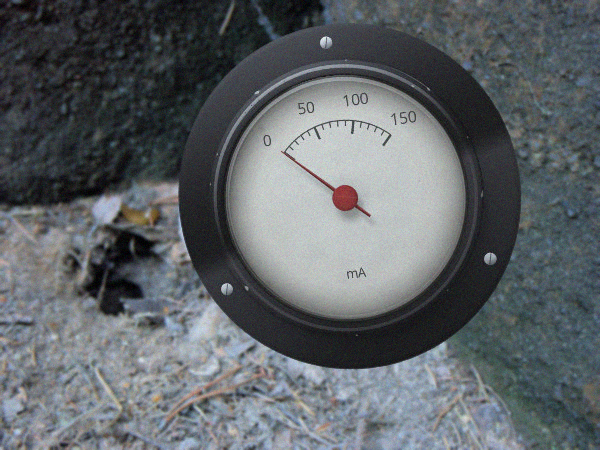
0 mA
